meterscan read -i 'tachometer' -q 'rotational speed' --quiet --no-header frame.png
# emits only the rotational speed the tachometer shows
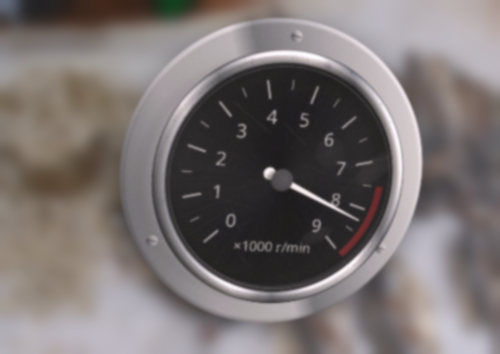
8250 rpm
